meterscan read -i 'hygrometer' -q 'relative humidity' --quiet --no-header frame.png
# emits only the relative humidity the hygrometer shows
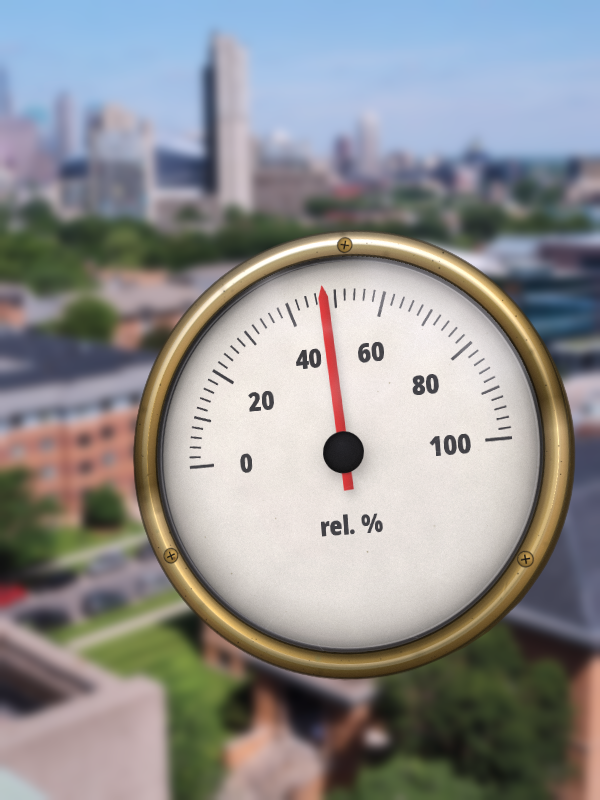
48 %
